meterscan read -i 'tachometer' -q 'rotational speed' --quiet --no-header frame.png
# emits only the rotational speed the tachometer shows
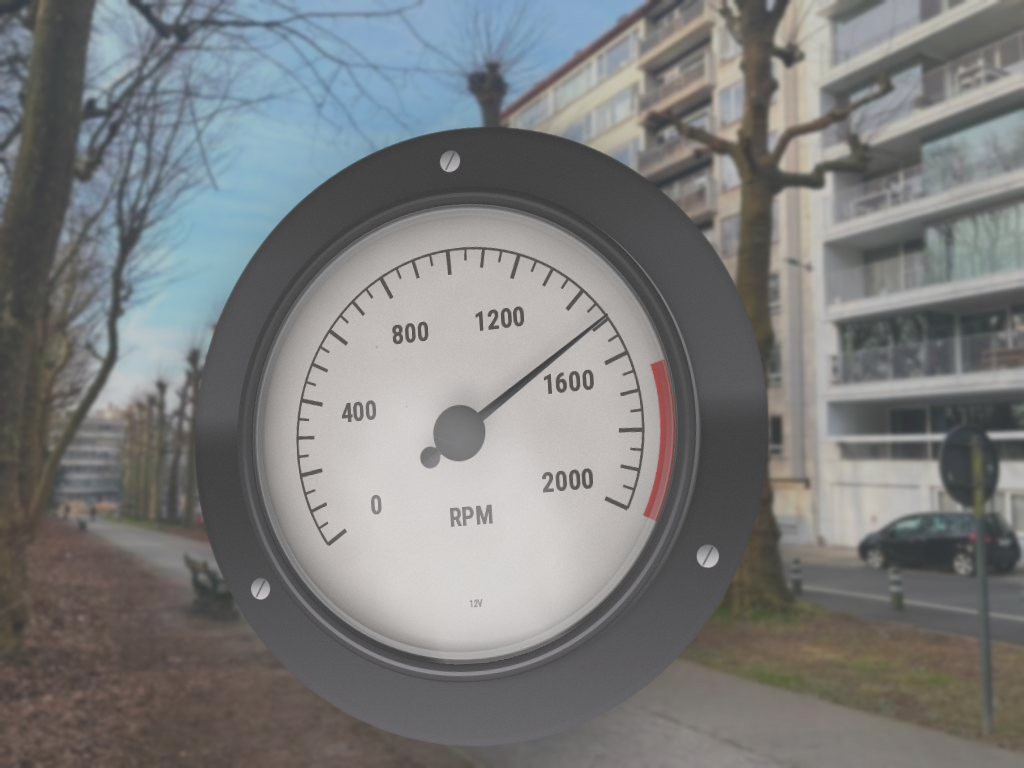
1500 rpm
